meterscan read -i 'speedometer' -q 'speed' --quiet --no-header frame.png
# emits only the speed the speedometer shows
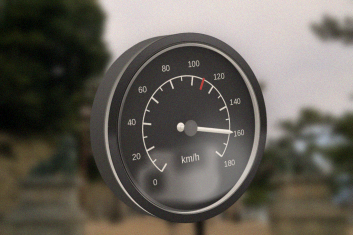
160 km/h
